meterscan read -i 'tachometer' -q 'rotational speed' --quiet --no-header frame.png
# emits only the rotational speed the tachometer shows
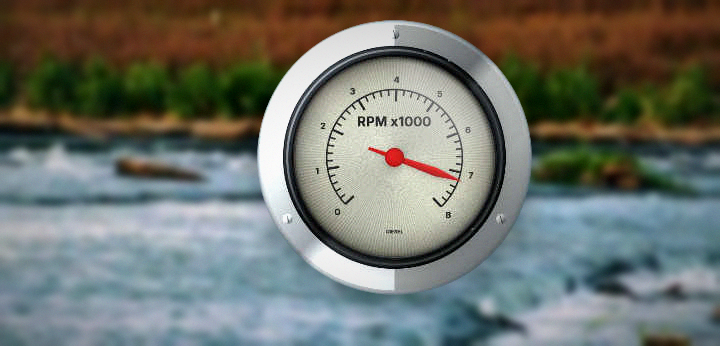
7200 rpm
